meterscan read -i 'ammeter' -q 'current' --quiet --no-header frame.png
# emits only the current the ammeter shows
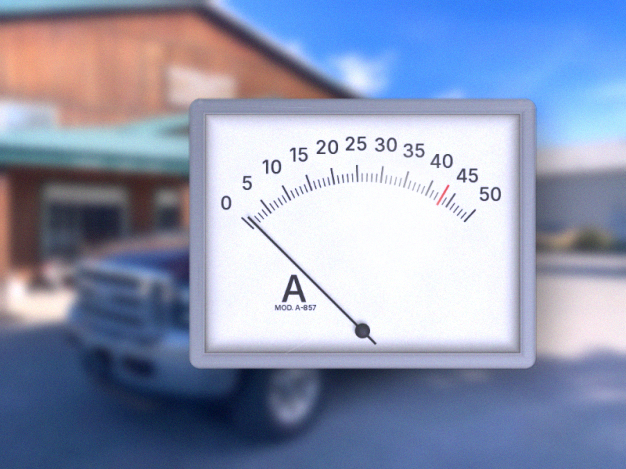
1 A
